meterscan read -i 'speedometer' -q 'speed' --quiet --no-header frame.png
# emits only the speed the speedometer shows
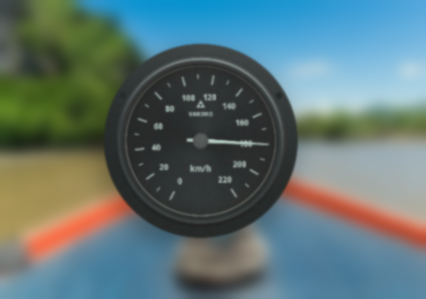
180 km/h
